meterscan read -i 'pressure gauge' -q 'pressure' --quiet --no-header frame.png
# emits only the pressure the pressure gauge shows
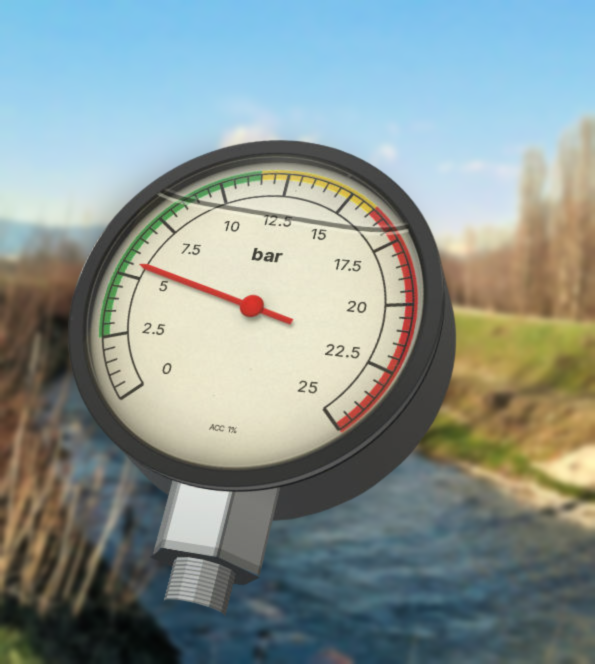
5.5 bar
